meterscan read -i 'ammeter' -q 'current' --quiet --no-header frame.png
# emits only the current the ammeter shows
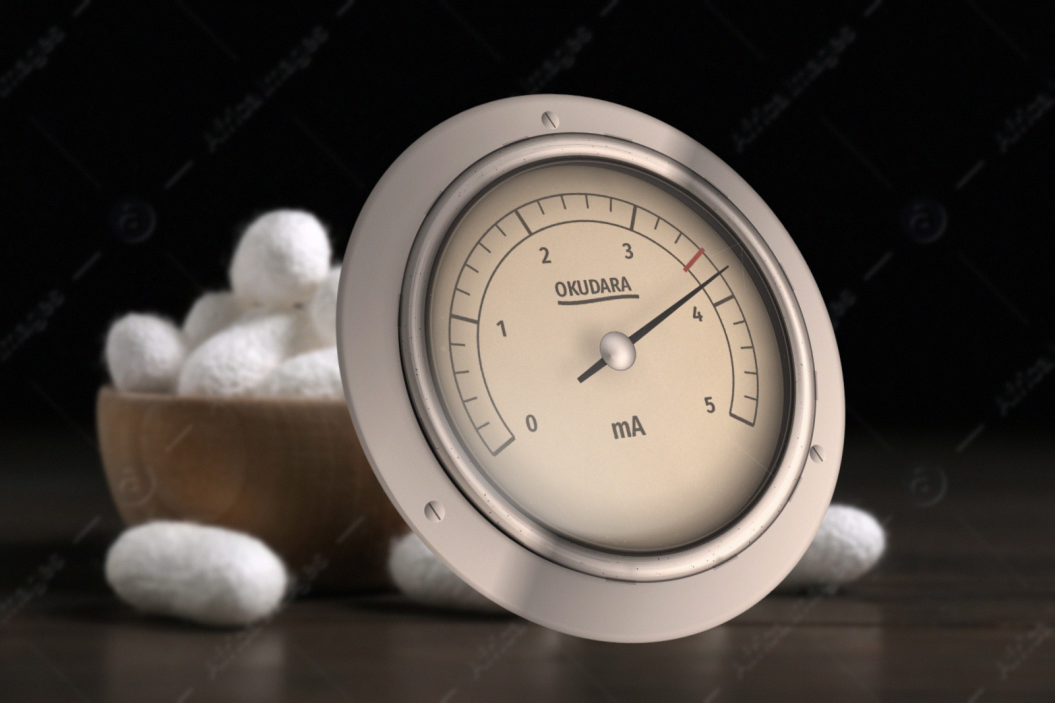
3.8 mA
